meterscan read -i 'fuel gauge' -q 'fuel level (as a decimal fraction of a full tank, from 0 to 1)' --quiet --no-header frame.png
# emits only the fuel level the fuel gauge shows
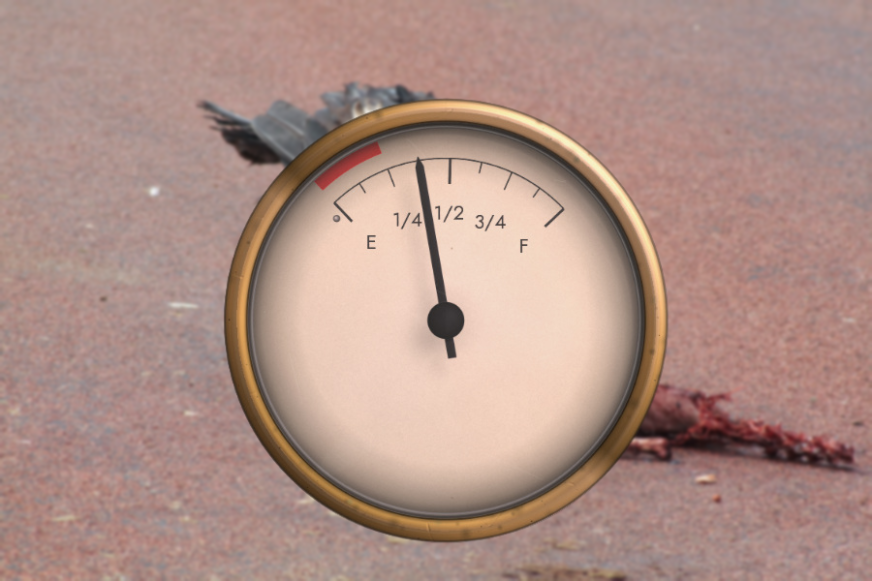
0.375
